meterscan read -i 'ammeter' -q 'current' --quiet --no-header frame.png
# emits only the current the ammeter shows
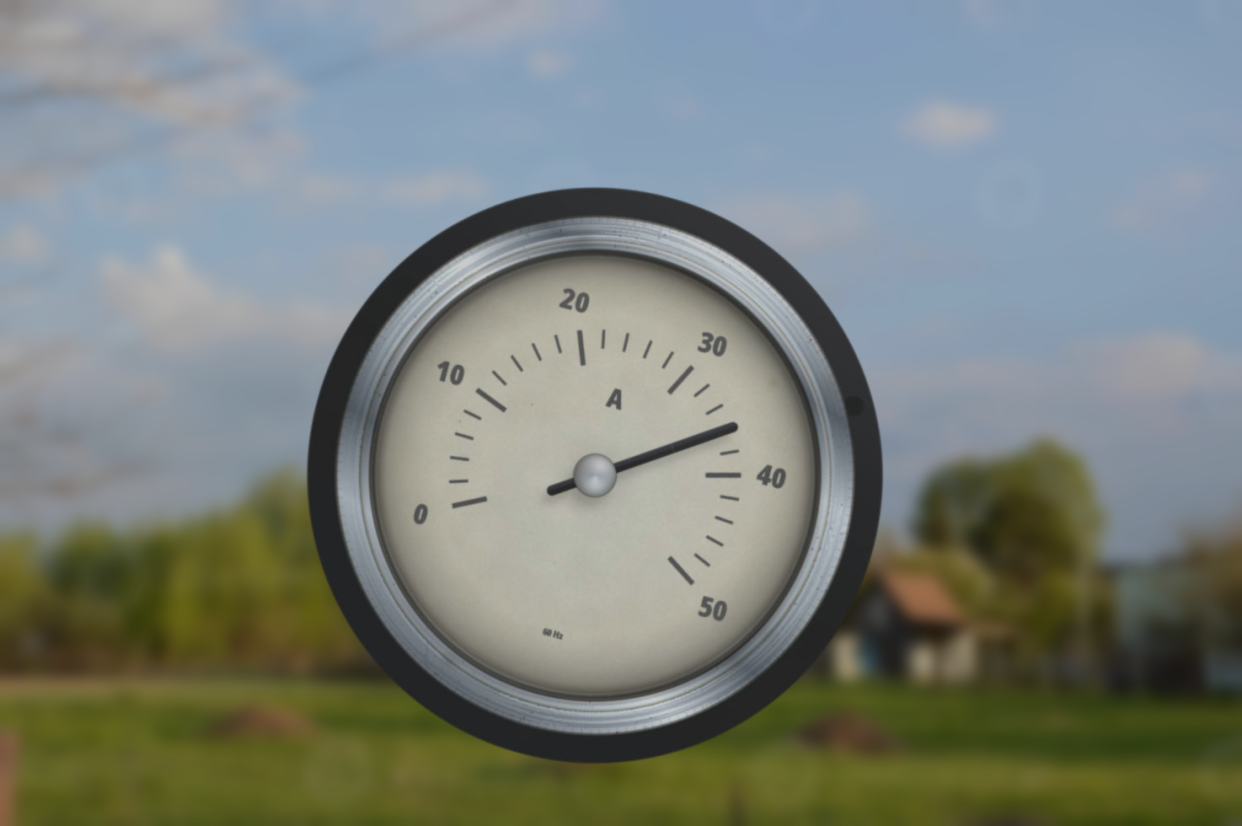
36 A
